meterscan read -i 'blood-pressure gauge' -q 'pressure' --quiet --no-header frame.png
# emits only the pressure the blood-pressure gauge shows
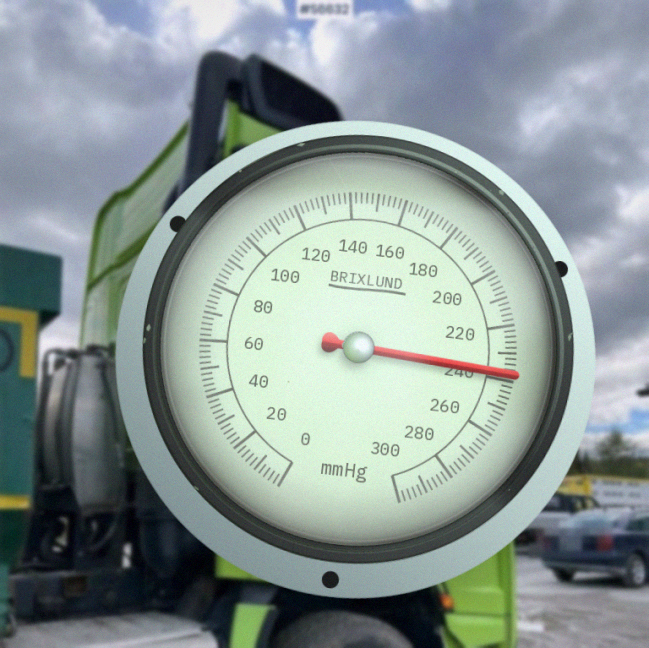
238 mmHg
